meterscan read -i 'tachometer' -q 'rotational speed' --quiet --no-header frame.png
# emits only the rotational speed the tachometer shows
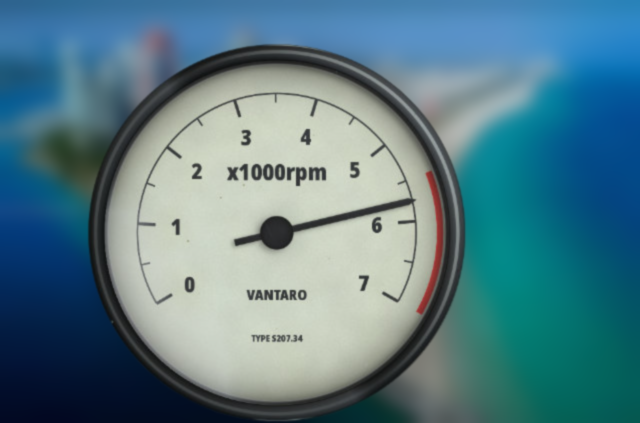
5750 rpm
